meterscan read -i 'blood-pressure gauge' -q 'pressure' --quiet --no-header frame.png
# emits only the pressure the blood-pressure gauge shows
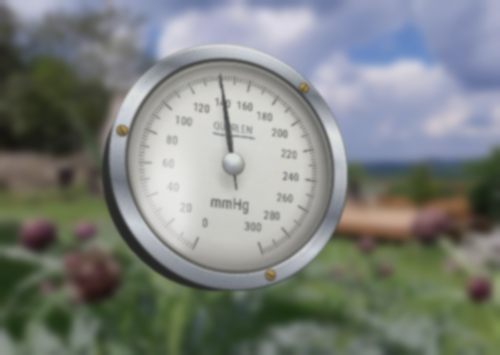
140 mmHg
